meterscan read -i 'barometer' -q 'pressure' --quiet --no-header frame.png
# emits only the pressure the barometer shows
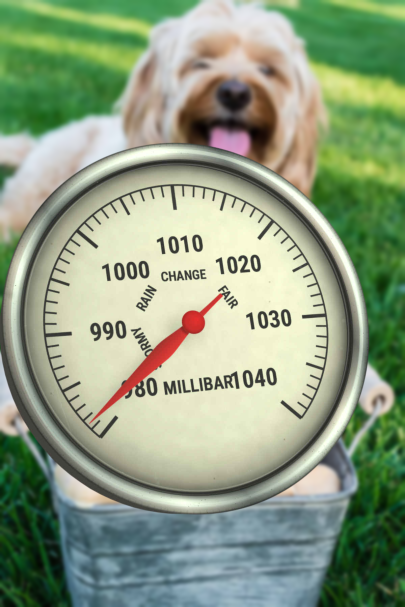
981.5 mbar
